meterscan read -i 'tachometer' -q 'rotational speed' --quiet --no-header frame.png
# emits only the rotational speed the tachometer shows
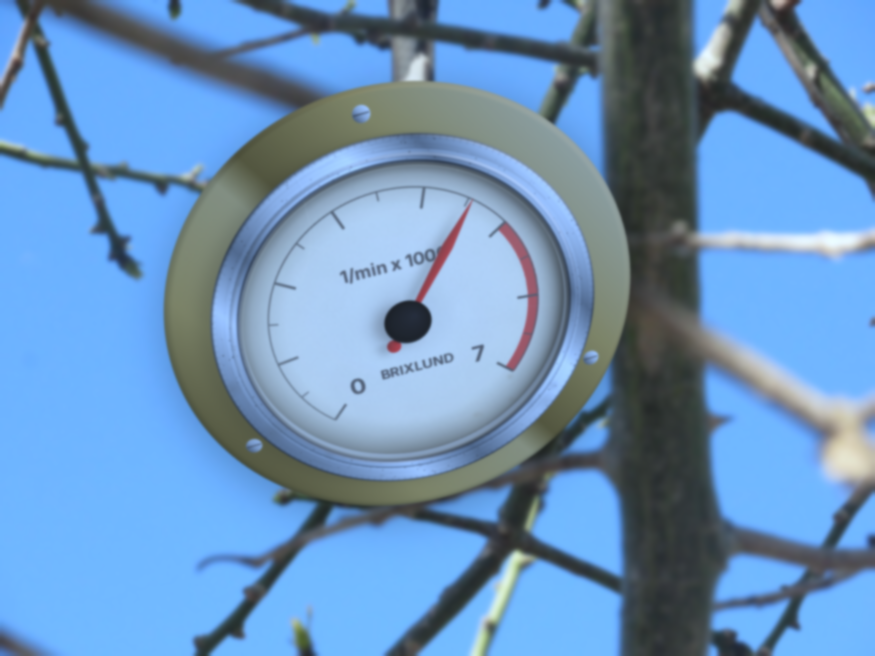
4500 rpm
